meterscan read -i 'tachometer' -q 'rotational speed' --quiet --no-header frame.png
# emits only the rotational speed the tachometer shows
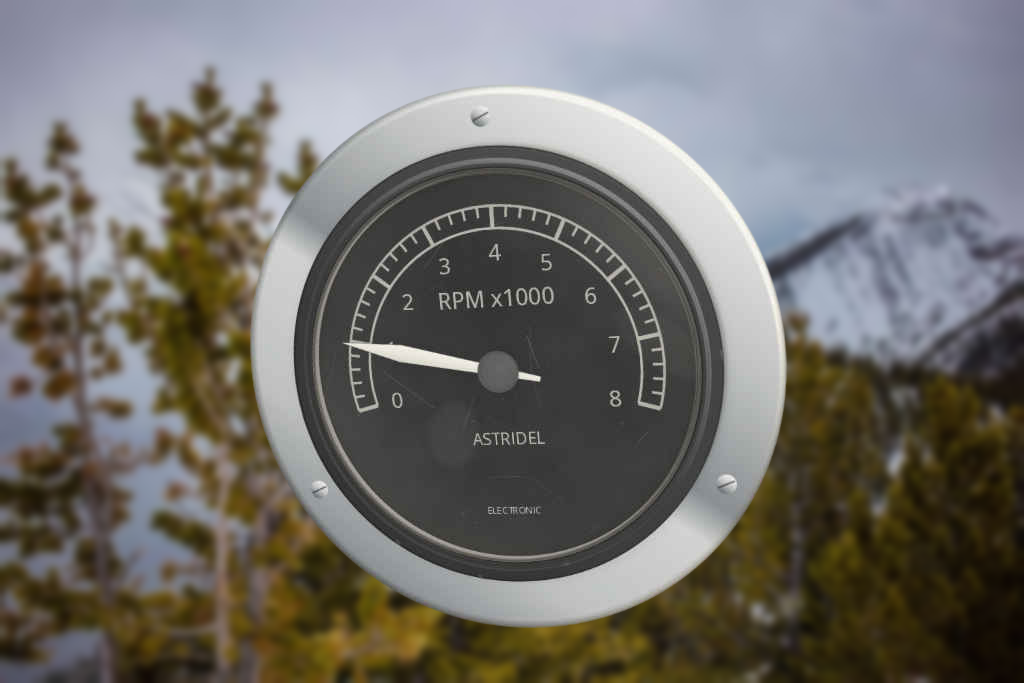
1000 rpm
